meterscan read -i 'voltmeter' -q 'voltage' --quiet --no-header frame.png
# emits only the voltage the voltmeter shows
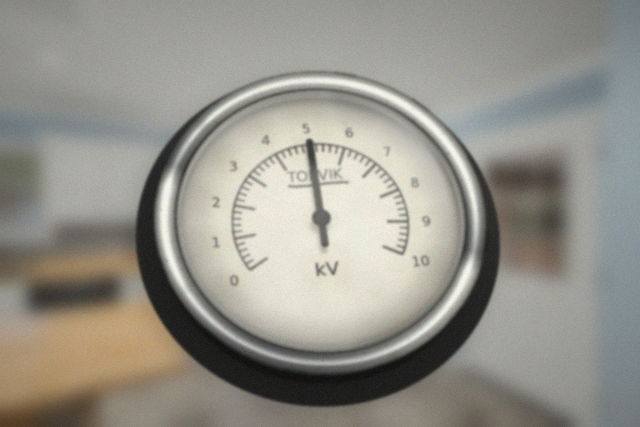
5 kV
